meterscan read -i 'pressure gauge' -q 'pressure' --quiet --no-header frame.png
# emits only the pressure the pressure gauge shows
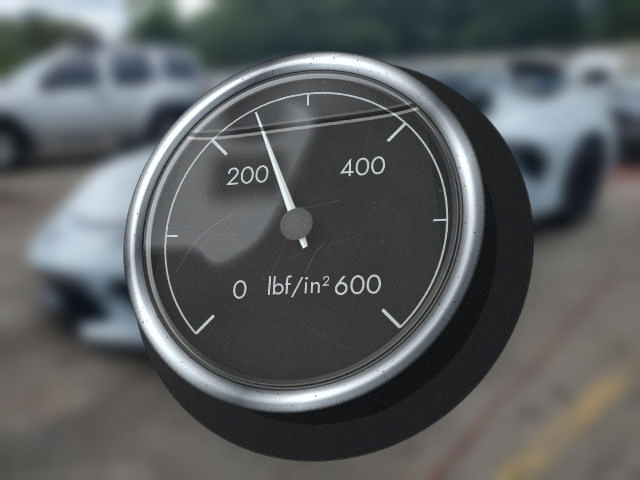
250 psi
